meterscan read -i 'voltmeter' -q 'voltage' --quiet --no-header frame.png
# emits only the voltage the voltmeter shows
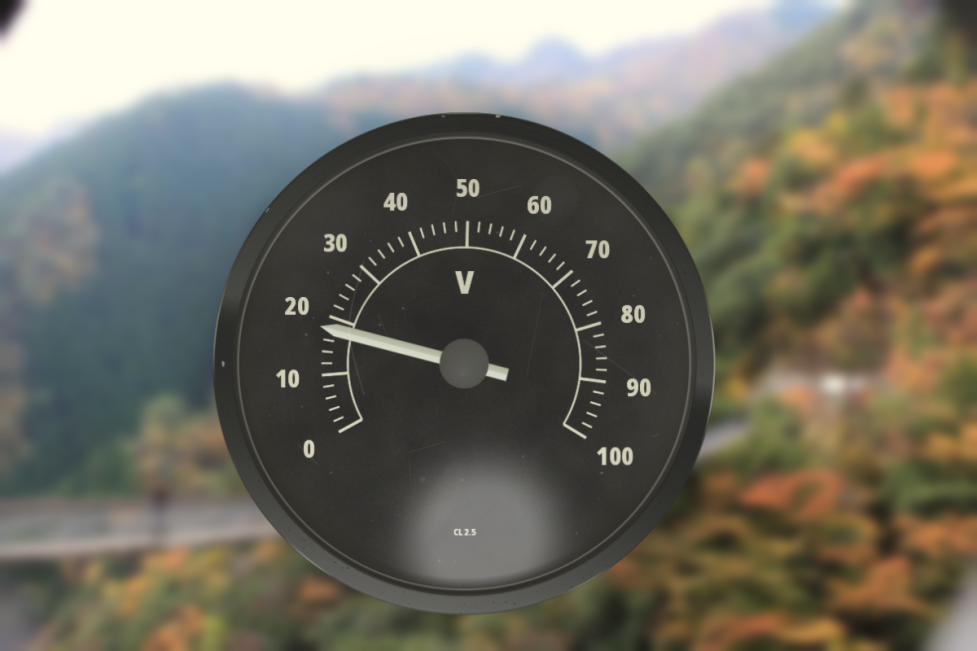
18 V
